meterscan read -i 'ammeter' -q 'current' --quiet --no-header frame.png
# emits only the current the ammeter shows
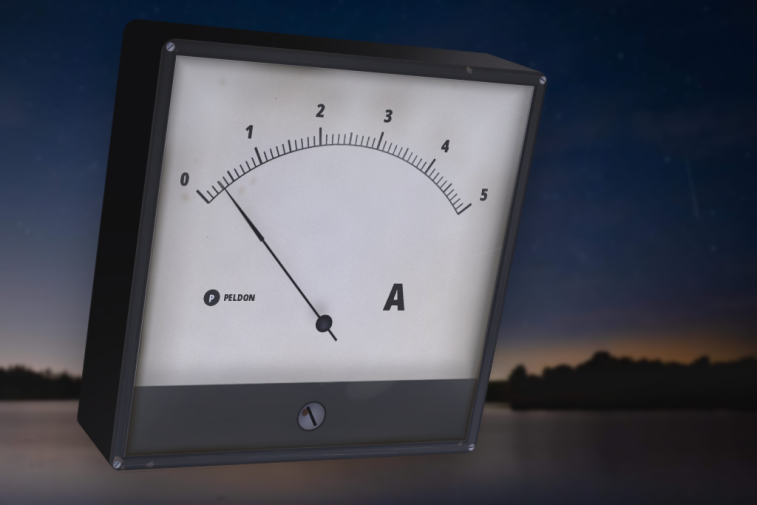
0.3 A
